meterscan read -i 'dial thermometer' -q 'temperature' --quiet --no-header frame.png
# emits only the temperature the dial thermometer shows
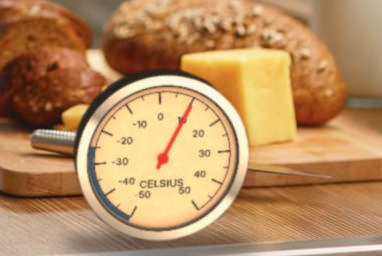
10 °C
